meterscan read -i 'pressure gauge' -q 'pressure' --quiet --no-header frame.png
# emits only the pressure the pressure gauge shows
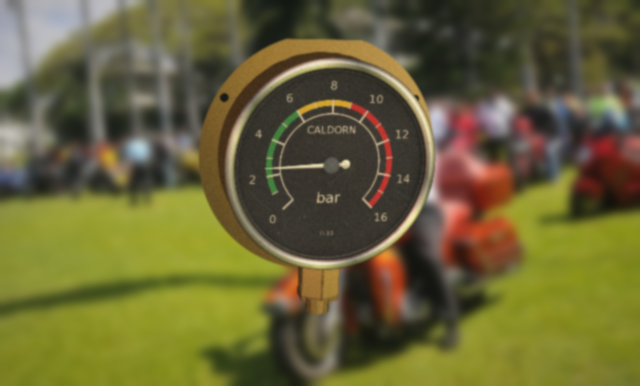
2.5 bar
